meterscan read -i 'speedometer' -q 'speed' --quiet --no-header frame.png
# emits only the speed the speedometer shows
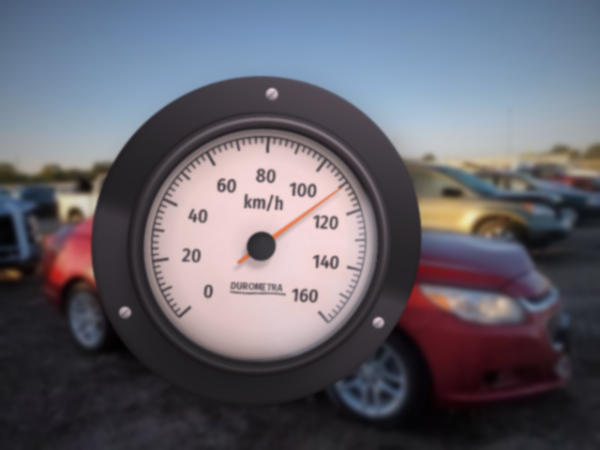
110 km/h
